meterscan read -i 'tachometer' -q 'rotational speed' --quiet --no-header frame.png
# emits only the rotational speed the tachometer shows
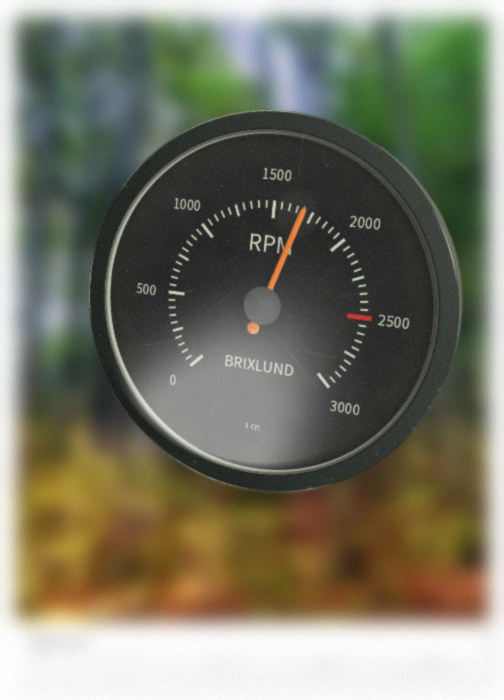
1700 rpm
